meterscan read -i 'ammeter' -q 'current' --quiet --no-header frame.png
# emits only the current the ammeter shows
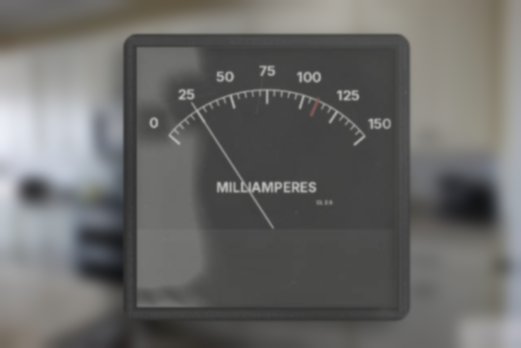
25 mA
